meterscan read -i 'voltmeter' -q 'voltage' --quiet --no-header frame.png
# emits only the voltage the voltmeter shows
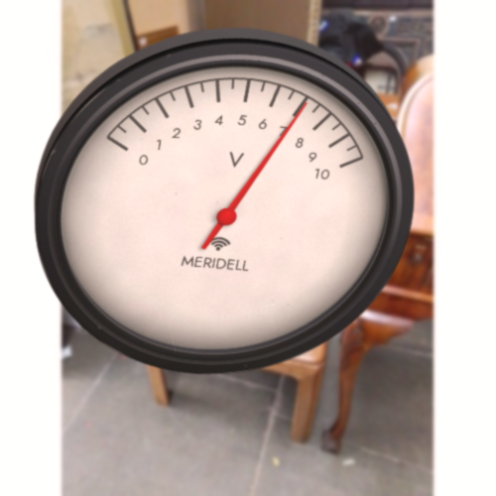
7 V
